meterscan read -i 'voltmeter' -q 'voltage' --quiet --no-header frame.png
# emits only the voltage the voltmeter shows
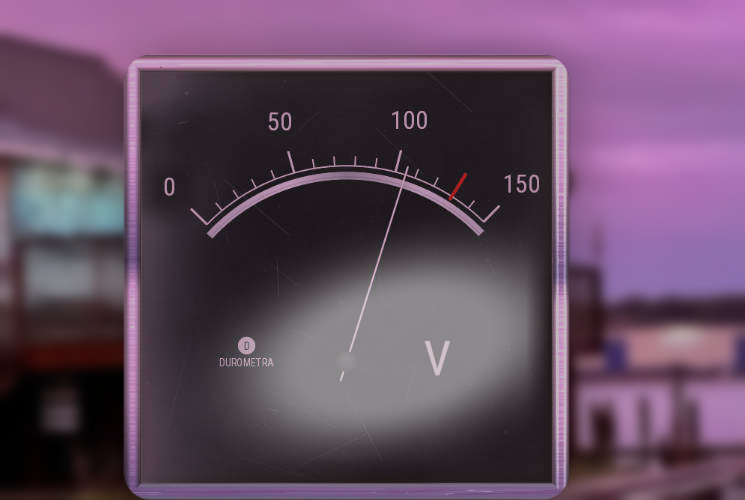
105 V
